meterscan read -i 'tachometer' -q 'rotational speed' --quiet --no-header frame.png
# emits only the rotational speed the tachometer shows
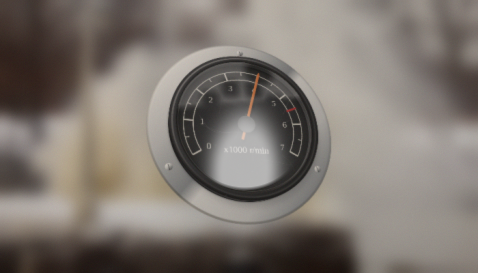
4000 rpm
